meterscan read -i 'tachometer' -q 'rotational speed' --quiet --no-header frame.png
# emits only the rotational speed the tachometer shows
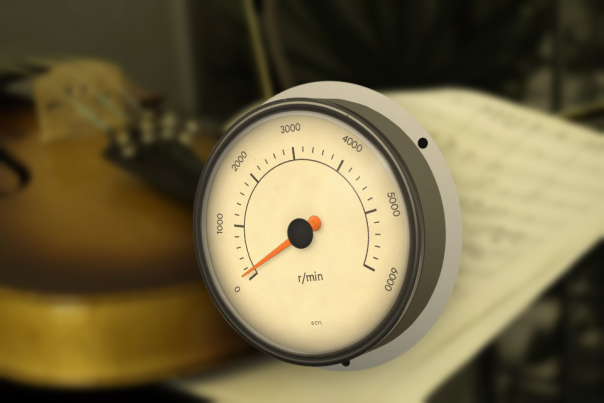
100 rpm
